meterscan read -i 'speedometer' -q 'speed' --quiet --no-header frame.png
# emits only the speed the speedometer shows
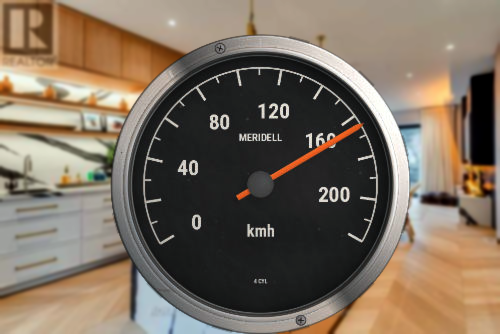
165 km/h
